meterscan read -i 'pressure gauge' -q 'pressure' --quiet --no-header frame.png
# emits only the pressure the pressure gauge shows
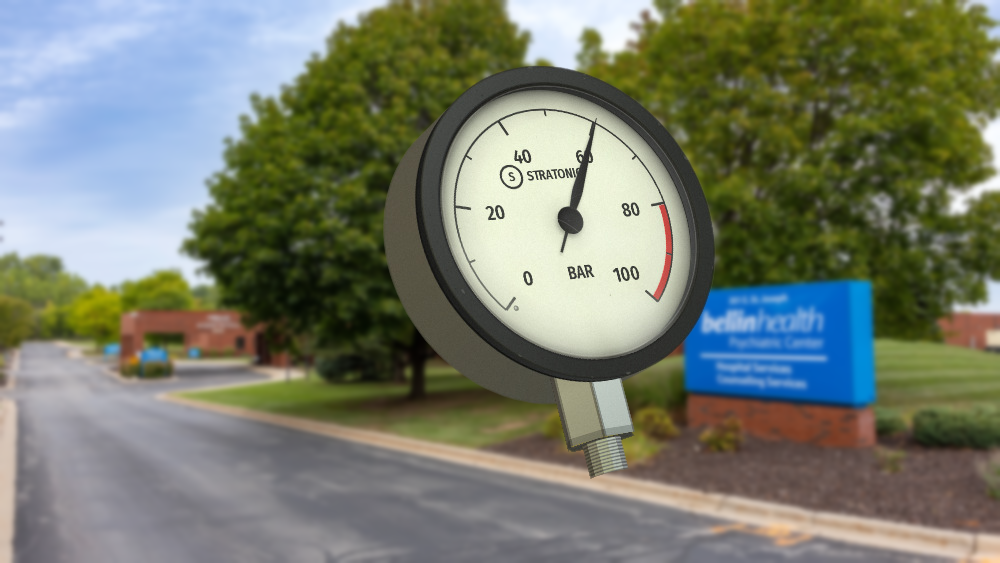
60 bar
